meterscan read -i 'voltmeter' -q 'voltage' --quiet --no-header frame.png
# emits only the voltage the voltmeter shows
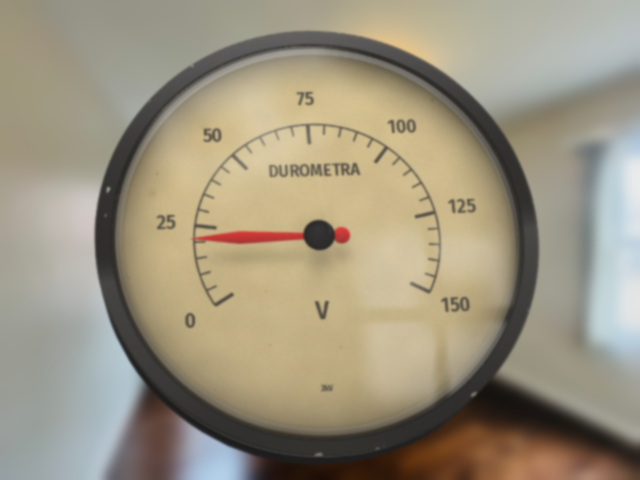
20 V
